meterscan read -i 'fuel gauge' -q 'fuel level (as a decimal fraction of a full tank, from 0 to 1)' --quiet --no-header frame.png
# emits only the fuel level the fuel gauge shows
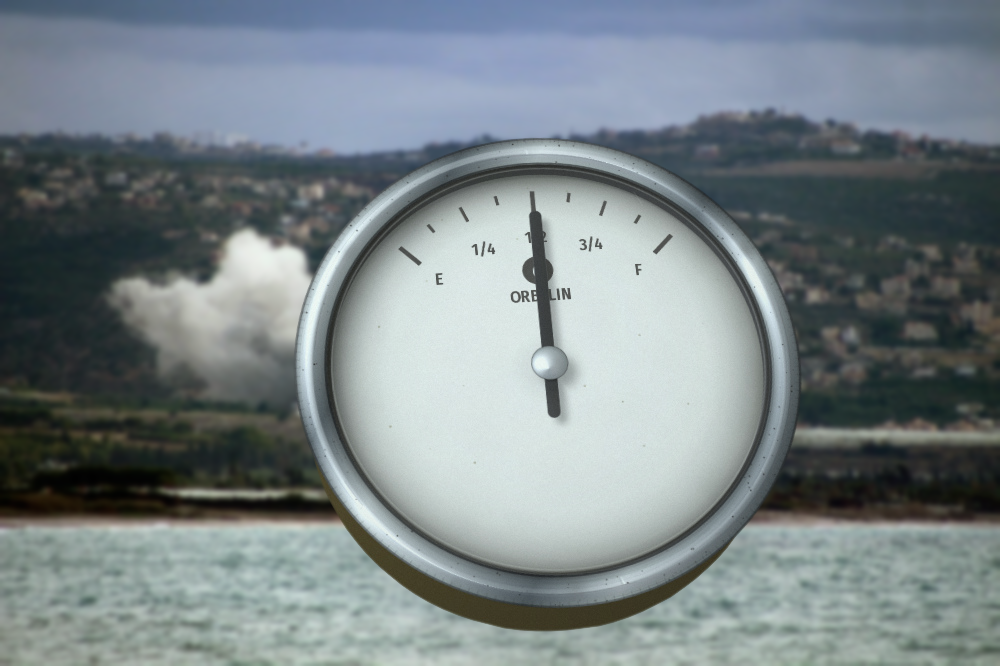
0.5
